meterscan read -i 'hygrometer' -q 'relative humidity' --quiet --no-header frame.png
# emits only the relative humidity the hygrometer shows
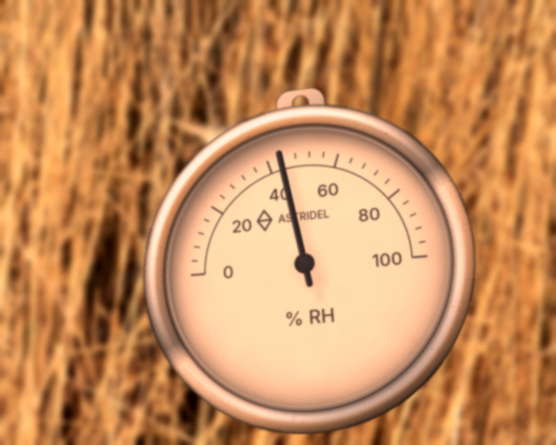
44 %
